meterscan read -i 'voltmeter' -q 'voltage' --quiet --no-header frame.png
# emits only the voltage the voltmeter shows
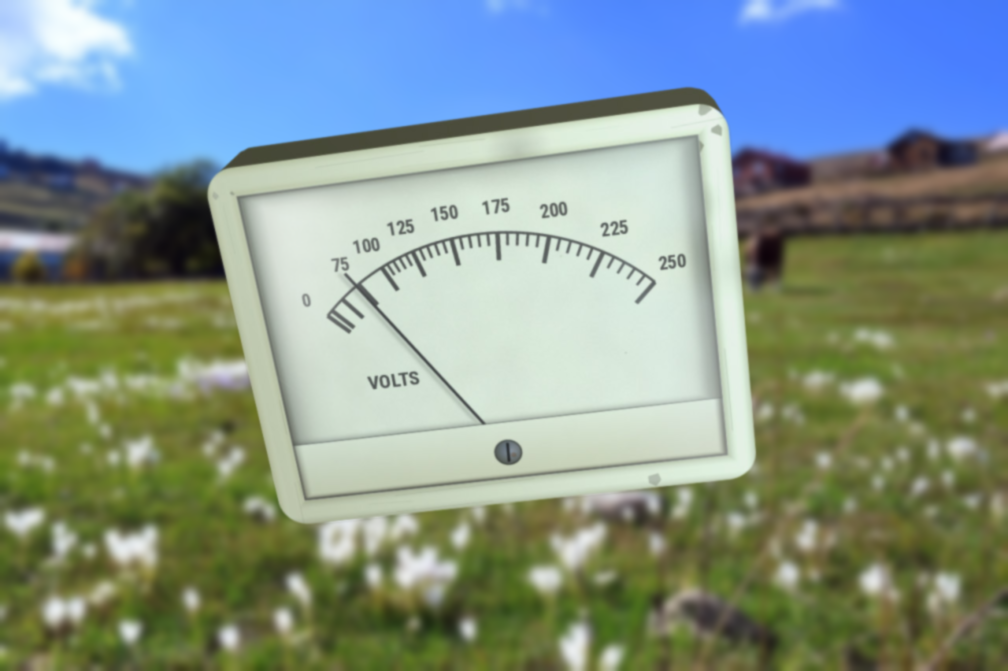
75 V
